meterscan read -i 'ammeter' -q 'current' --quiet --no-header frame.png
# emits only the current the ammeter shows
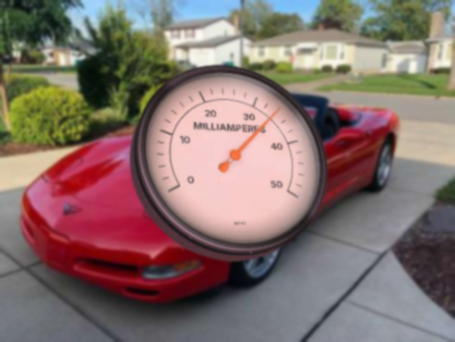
34 mA
